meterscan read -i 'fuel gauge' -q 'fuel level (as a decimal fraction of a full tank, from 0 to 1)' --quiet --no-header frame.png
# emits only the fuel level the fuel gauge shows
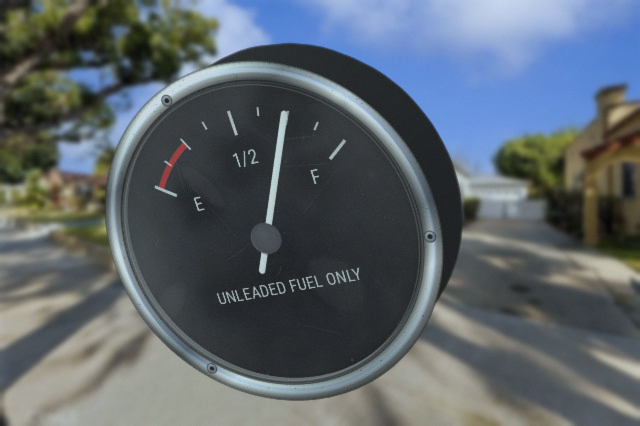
0.75
